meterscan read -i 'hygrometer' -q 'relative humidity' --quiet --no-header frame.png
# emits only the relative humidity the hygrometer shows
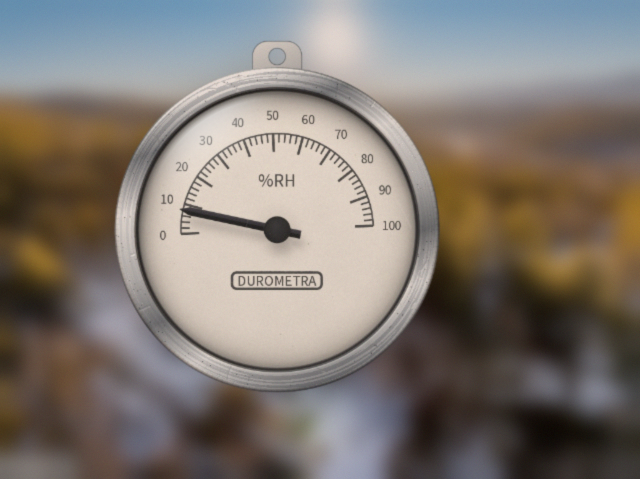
8 %
